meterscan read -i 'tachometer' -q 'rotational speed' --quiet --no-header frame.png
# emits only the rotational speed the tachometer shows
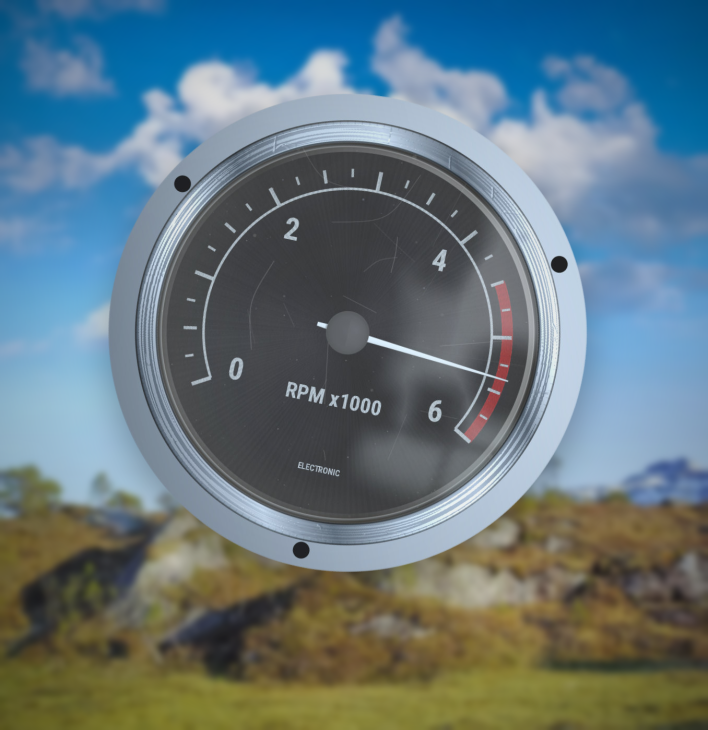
5375 rpm
